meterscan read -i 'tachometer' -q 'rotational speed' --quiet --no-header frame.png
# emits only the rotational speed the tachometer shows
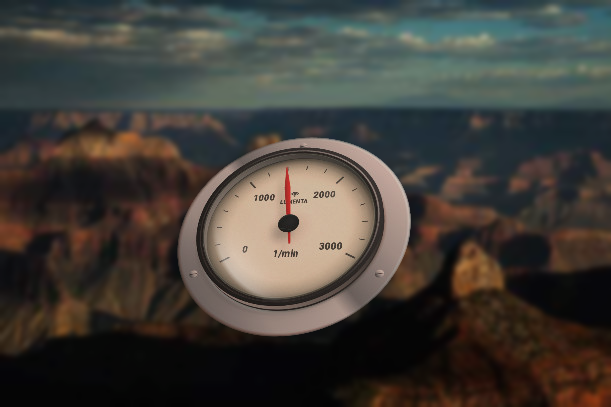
1400 rpm
